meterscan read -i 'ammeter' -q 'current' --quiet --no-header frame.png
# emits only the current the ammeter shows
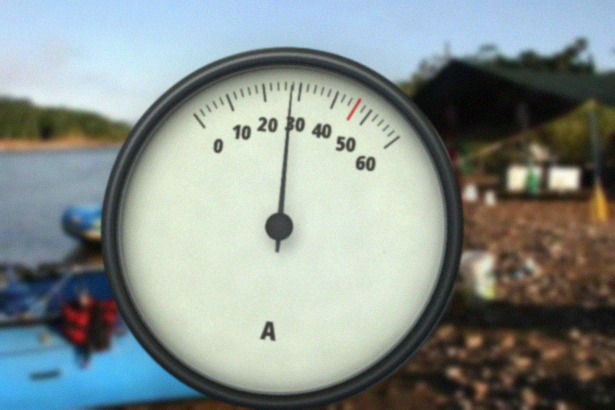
28 A
